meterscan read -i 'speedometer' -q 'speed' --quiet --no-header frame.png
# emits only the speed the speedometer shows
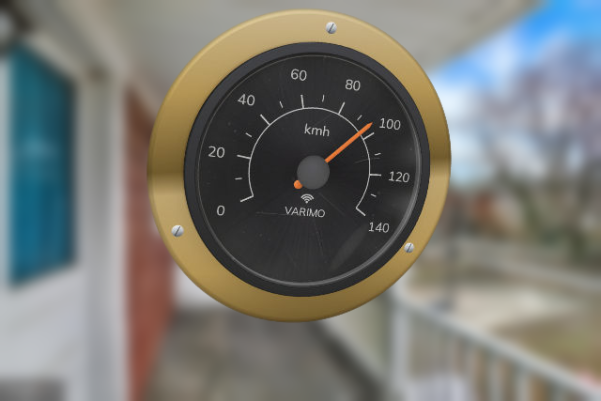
95 km/h
